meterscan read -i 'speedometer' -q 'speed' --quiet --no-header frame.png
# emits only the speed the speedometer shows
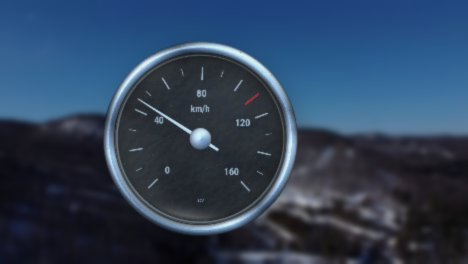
45 km/h
